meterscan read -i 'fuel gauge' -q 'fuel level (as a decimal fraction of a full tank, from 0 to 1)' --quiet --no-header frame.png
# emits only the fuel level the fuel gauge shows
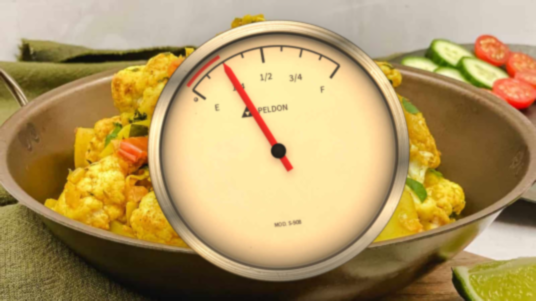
0.25
